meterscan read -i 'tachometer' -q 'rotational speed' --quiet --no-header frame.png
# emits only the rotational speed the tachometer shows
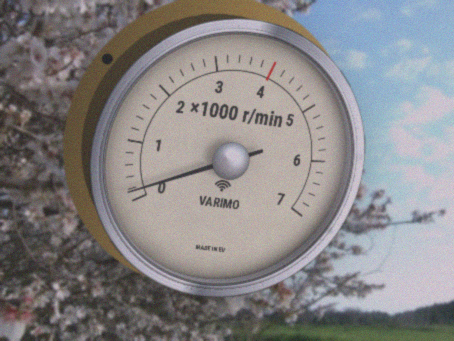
200 rpm
